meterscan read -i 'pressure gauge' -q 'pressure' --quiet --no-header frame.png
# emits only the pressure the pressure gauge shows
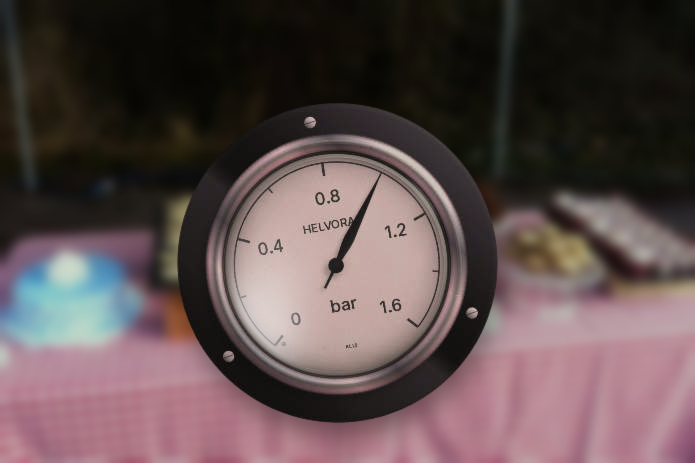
1 bar
